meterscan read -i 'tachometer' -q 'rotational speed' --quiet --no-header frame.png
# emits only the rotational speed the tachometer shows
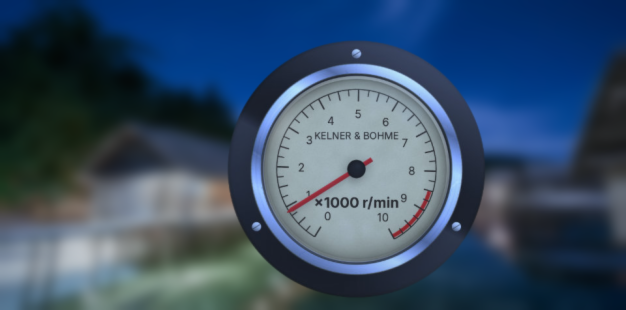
875 rpm
